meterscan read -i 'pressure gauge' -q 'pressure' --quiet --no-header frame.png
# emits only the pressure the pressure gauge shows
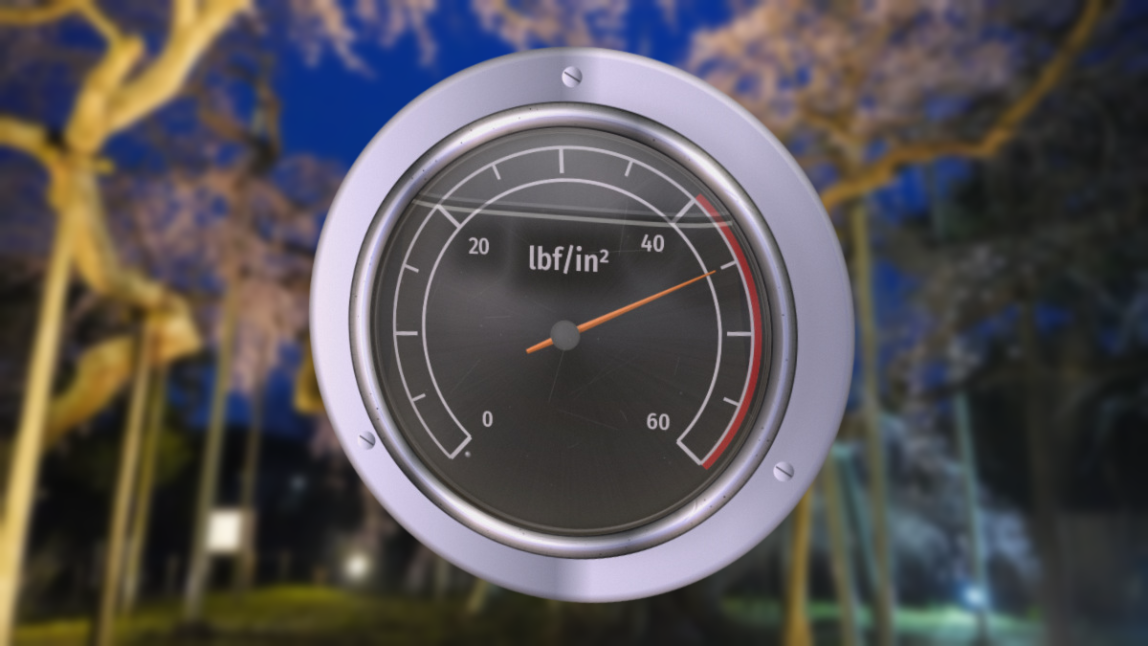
45 psi
